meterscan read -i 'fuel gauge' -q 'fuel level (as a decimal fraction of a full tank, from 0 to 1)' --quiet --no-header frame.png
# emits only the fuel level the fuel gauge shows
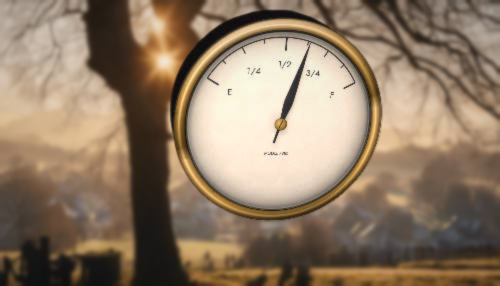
0.625
